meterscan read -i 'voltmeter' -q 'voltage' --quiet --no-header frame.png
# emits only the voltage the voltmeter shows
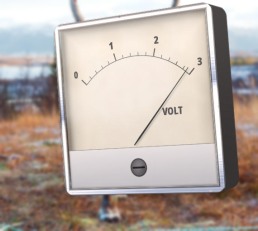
2.9 V
